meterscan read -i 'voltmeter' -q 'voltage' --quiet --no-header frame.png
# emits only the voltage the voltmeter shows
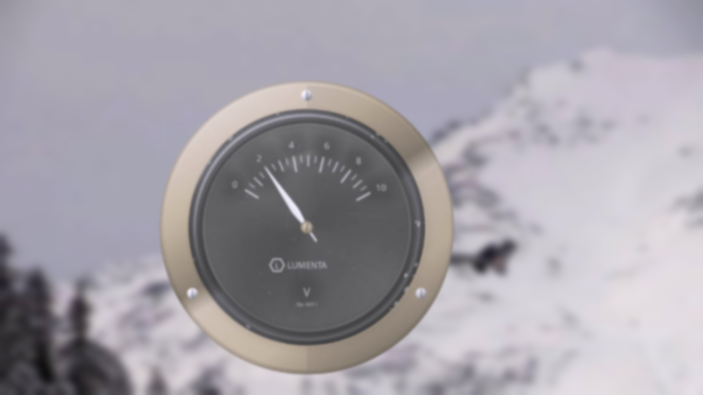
2 V
